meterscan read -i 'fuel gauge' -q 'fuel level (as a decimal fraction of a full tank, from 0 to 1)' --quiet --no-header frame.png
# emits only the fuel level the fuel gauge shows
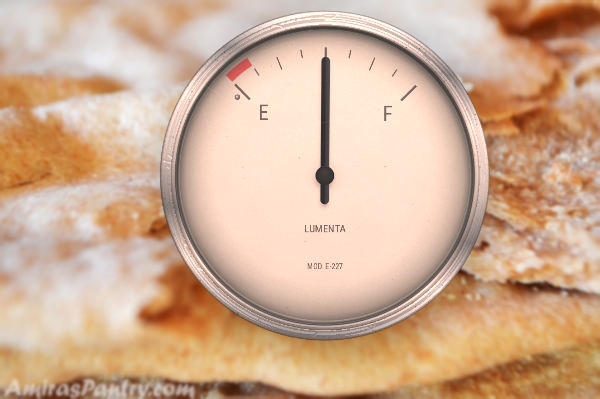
0.5
